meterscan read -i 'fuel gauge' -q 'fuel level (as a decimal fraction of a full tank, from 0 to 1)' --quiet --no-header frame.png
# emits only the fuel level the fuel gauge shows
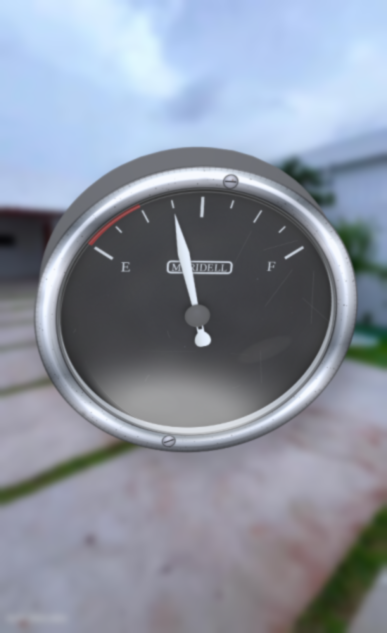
0.375
